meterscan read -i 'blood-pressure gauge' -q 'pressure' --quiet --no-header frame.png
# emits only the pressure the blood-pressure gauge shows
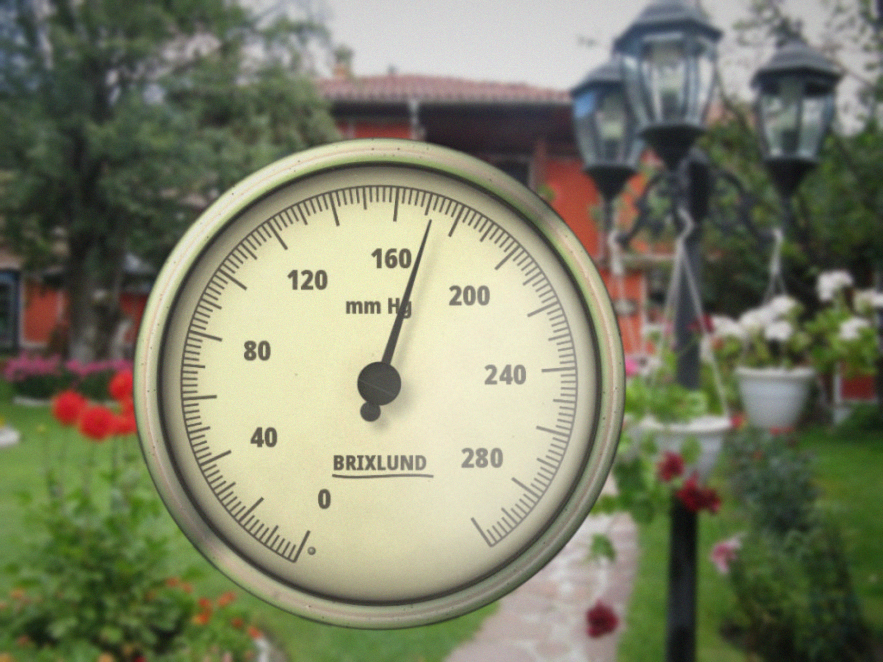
172 mmHg
